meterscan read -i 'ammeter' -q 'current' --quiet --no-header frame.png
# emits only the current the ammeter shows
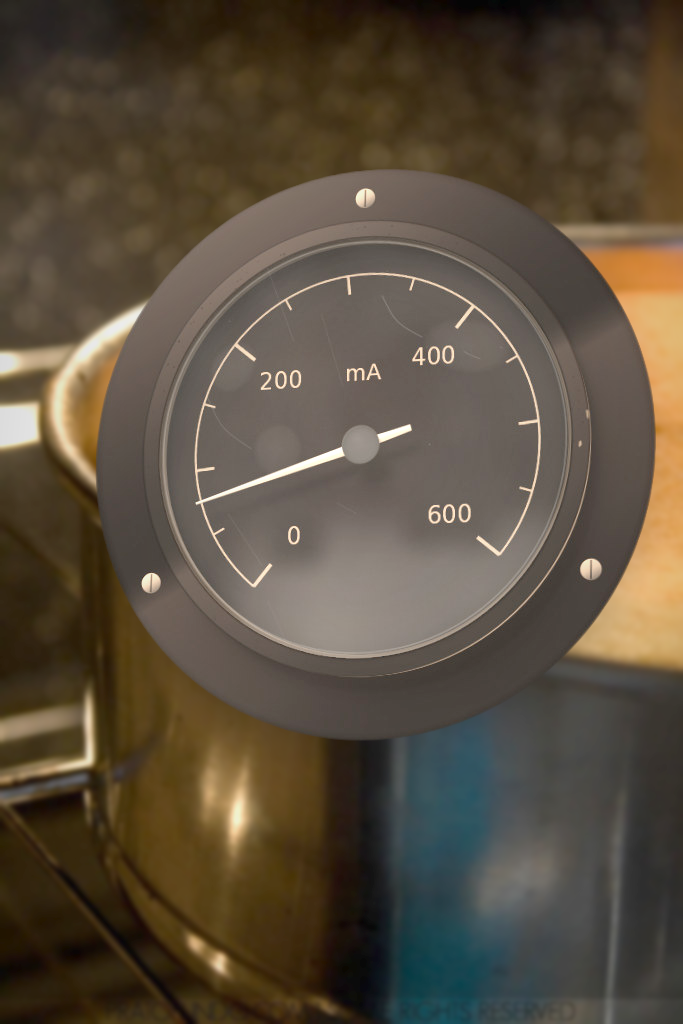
75 mA
